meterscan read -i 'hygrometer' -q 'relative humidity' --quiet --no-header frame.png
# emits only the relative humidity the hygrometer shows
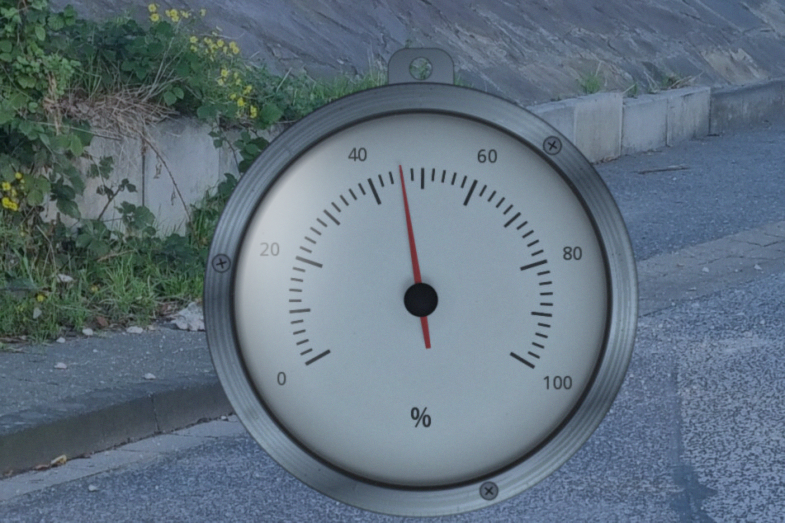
46 %
